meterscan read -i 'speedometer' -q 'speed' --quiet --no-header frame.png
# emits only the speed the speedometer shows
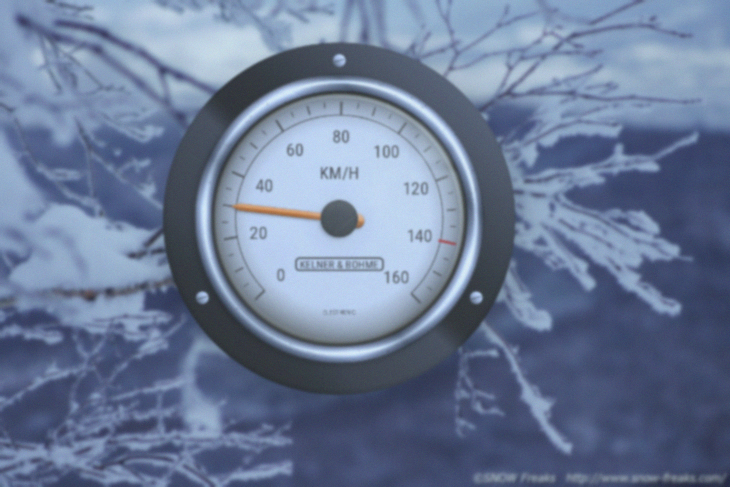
30 km/h
